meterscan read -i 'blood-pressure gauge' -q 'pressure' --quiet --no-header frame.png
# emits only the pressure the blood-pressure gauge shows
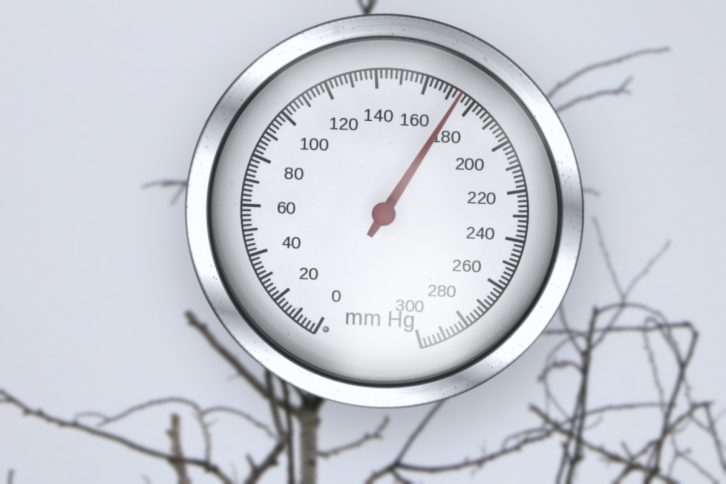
174 mmHg
